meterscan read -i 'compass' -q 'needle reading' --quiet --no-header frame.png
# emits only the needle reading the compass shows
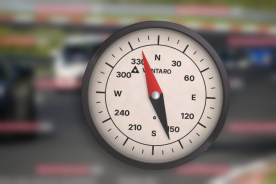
340 °
